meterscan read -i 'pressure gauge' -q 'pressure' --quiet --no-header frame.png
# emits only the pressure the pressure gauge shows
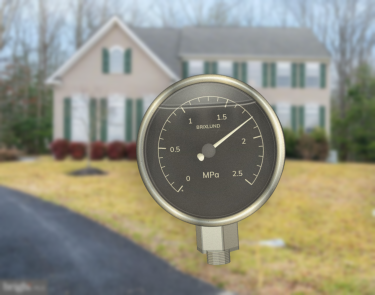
1.8 MPa
